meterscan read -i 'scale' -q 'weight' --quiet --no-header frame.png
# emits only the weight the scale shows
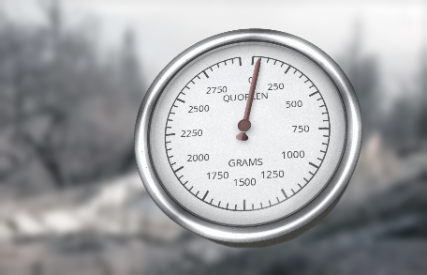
50 g
